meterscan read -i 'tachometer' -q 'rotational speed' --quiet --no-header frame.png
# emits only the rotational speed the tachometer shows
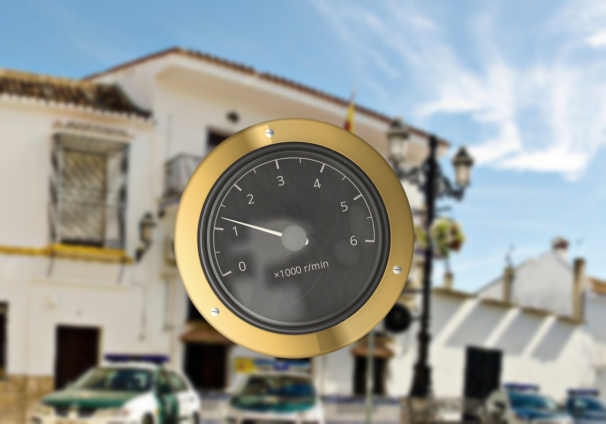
1250 rpm
